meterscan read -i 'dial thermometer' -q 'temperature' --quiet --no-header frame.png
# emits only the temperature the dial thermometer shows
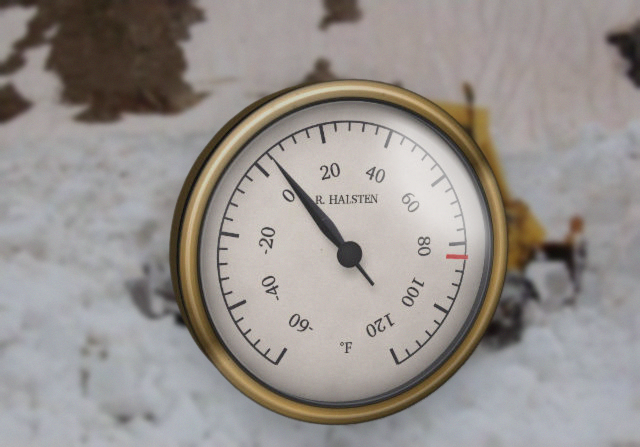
4 °F
